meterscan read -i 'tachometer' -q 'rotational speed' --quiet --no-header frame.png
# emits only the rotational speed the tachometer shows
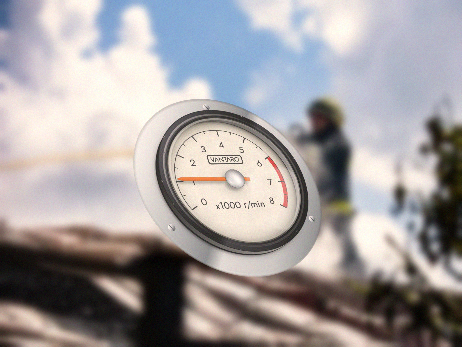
1000 rpm
